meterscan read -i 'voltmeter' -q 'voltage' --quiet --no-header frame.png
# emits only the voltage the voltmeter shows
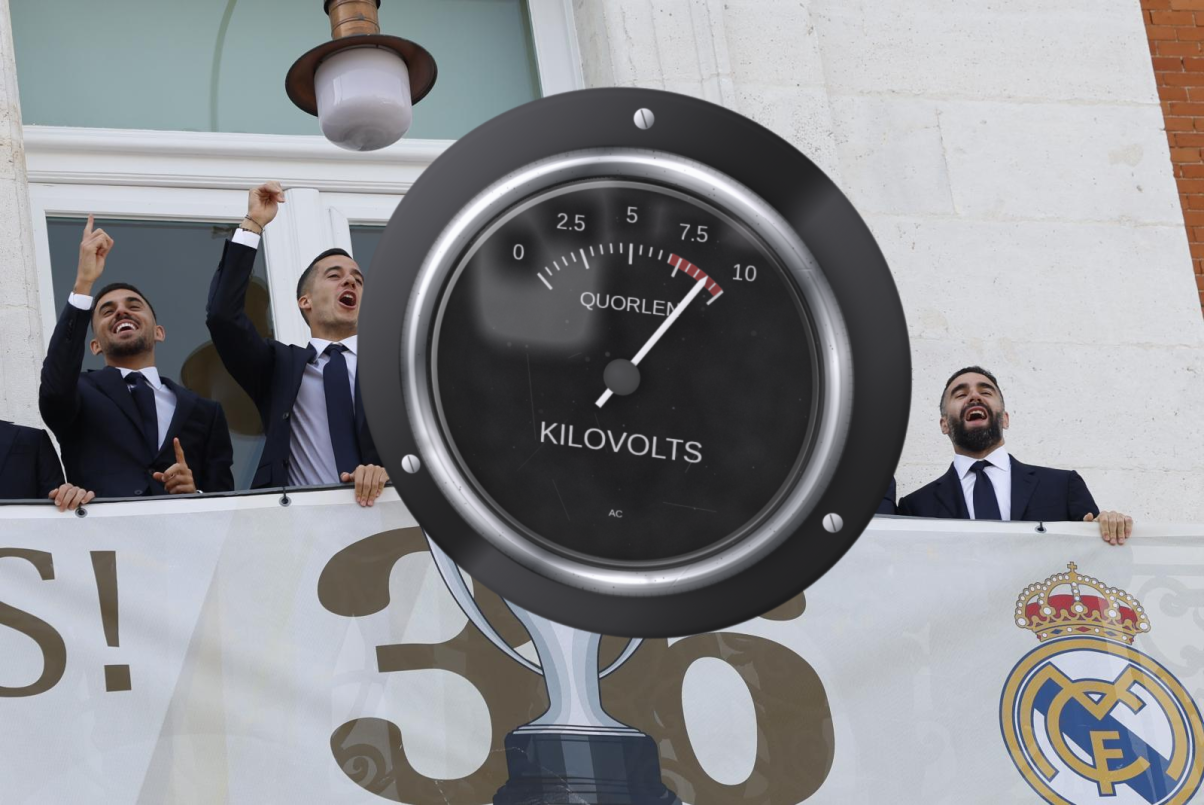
9 kV
